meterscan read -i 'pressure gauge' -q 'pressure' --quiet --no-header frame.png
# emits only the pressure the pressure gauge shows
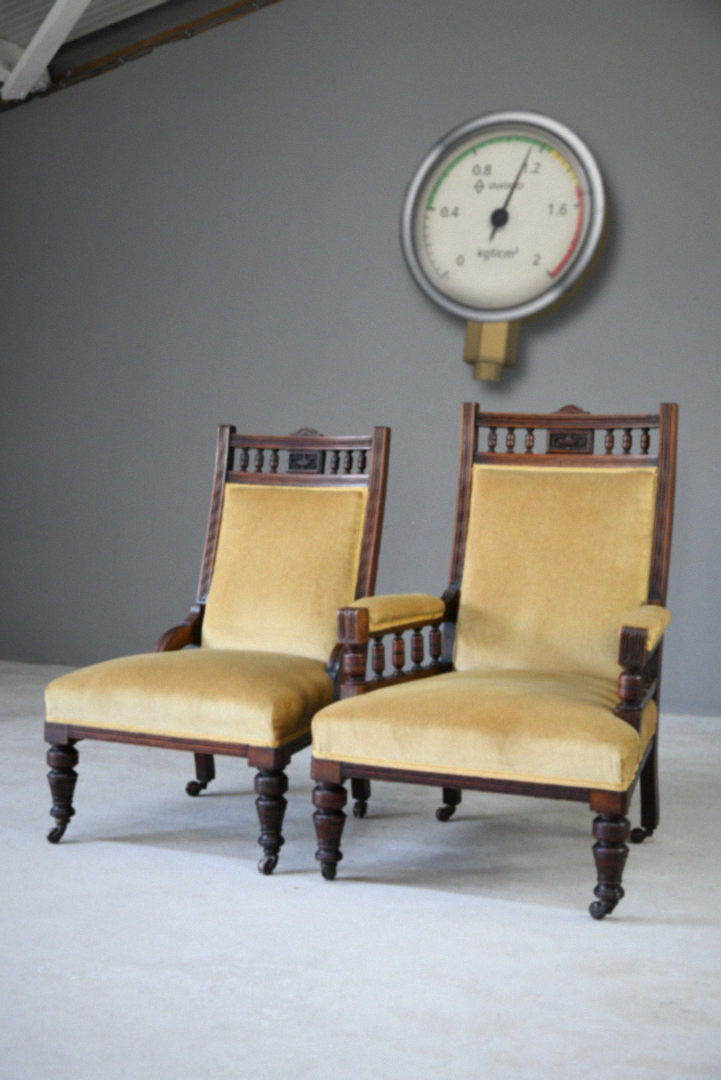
1.15 kg/cm²
